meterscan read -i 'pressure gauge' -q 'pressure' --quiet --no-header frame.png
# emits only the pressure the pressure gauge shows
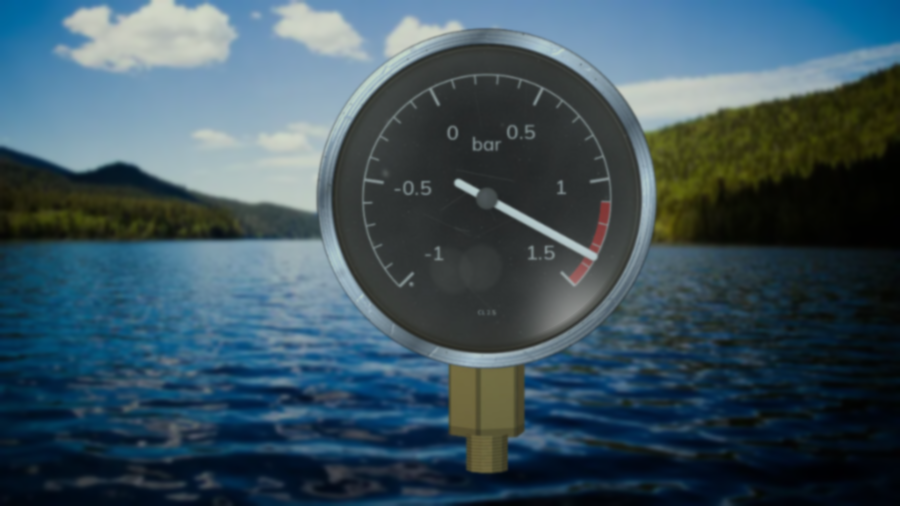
1.35 bar
